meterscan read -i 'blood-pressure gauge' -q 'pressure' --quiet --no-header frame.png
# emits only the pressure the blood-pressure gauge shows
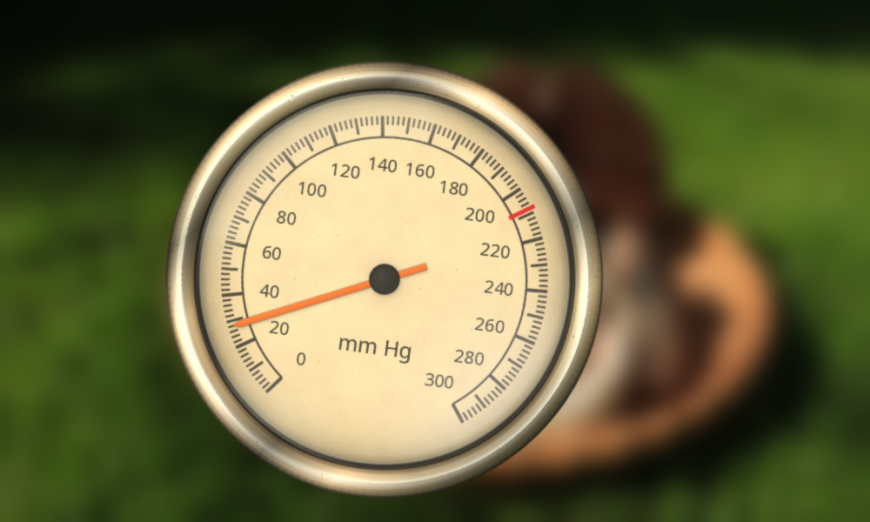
28 mmHg
